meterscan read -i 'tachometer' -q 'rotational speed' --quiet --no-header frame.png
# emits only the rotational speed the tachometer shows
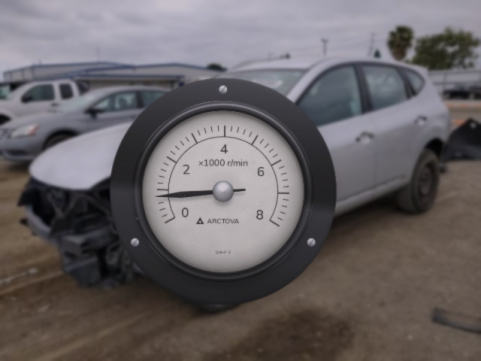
800 rpm
